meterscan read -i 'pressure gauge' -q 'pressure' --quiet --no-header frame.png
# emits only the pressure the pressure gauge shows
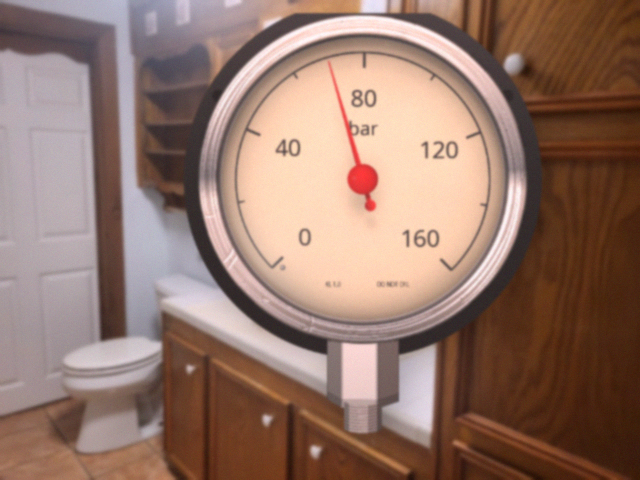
70 bar
